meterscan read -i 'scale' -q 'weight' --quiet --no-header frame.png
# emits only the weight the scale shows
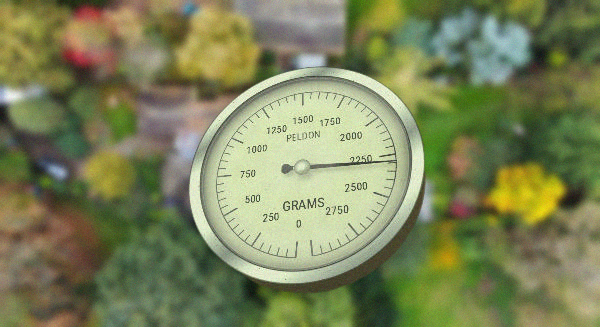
2300 g
